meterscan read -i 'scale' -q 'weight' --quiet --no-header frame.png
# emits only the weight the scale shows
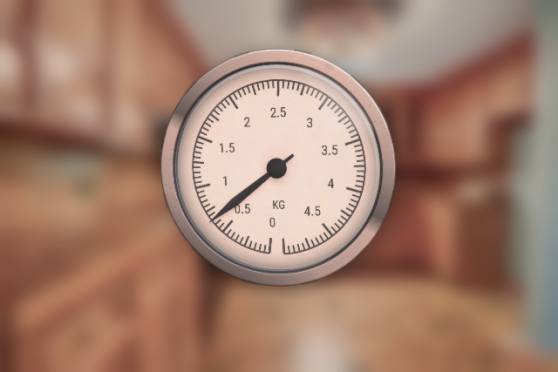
0.65 kg
